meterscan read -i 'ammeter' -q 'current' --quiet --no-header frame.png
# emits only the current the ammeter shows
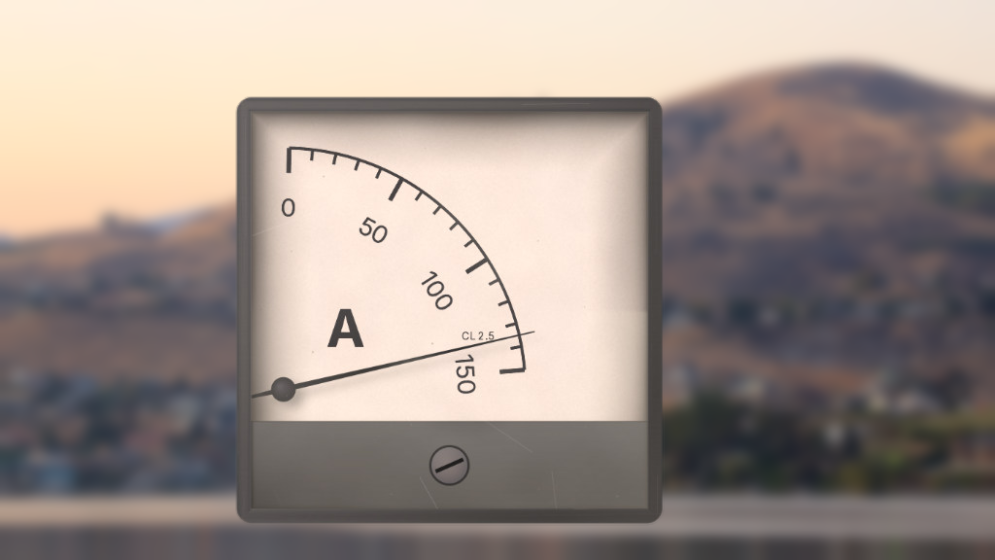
135 A
